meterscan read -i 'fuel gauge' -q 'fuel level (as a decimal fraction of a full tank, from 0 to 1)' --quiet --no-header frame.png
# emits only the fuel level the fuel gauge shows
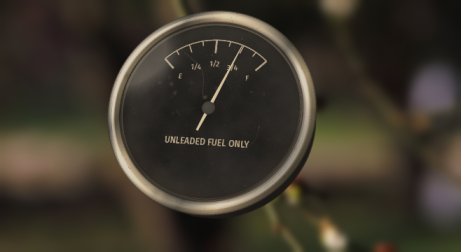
0.75
